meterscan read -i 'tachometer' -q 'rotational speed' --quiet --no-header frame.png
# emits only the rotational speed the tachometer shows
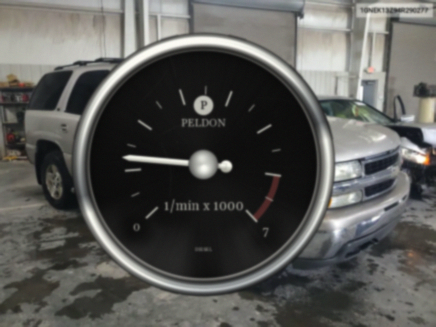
1250 rpm
